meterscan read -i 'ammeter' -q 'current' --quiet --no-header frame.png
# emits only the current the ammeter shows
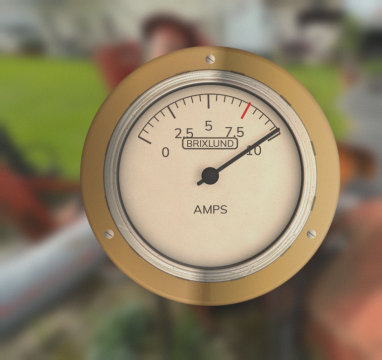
9.75 A
